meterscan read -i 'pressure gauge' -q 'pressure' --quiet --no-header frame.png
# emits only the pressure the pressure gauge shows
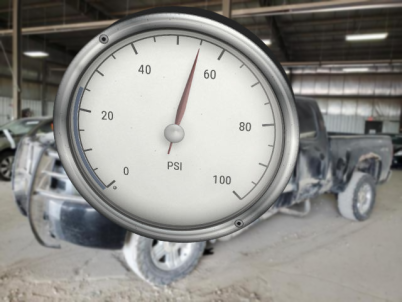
55 psi
